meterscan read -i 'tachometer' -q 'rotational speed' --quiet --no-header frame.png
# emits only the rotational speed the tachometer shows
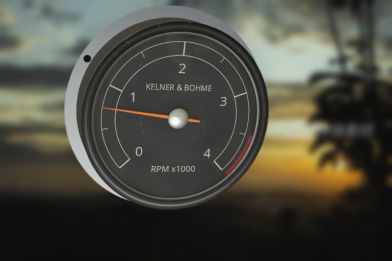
750 rpm
